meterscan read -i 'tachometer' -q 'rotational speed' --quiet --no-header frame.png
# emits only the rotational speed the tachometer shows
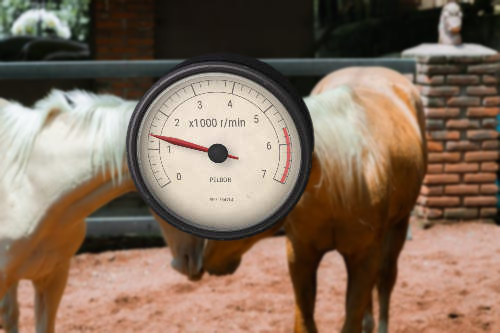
1400 rpm
